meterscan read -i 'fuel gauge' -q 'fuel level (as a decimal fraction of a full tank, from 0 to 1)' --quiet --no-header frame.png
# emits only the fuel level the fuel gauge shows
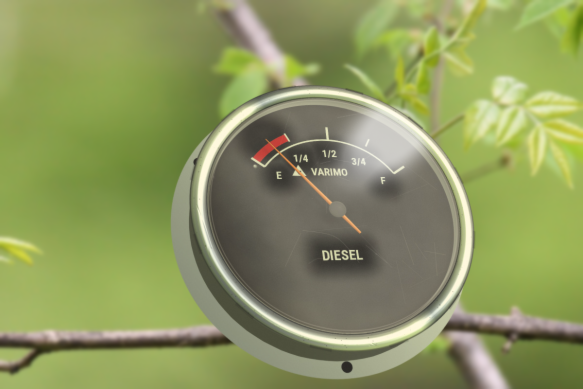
0.125
